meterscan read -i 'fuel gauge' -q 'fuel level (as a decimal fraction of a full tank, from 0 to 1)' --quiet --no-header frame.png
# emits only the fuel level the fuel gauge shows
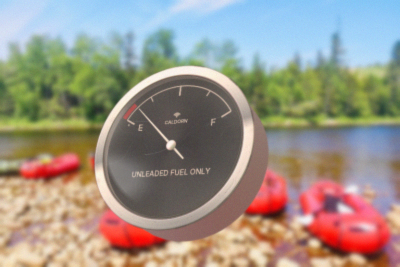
0.125
